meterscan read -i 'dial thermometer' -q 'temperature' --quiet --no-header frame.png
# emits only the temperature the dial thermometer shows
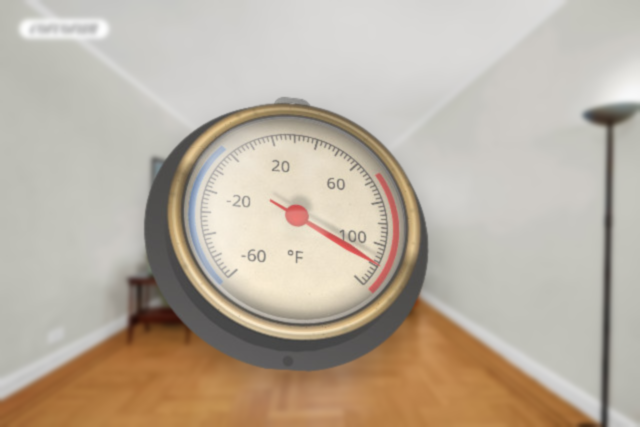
110 °F
